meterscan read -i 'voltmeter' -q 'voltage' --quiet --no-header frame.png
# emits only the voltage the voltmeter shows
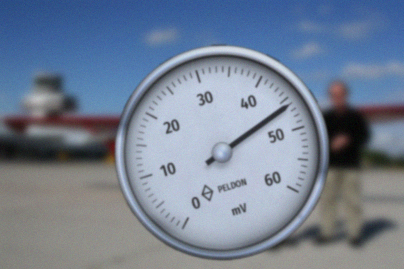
46 mV
